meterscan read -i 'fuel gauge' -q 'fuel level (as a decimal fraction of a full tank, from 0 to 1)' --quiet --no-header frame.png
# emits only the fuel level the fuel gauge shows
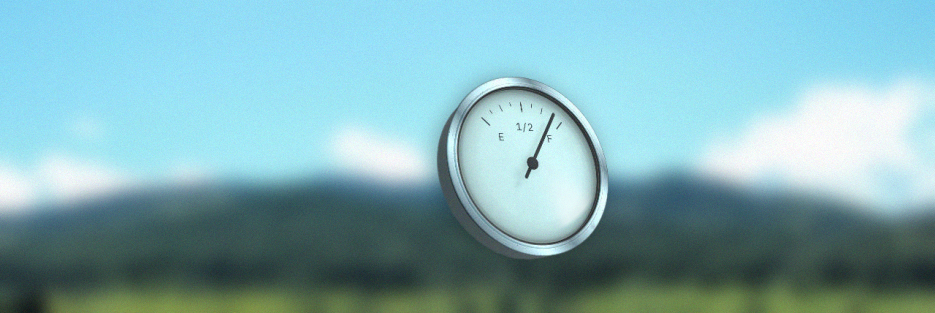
0.875
